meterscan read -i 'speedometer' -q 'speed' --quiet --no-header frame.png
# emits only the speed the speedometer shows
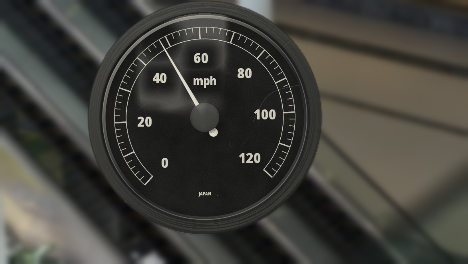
48 mph
